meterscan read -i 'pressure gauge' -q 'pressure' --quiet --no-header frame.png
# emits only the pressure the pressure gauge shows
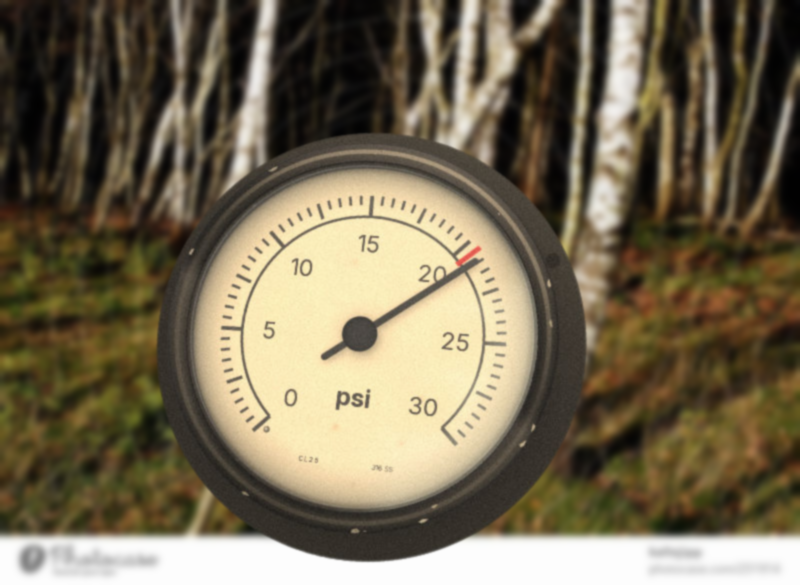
21 psi
